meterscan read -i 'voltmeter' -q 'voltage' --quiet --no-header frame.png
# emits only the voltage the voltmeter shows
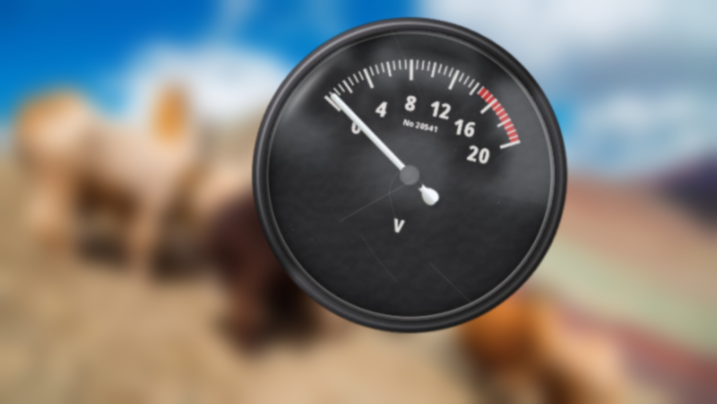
0.5 V
